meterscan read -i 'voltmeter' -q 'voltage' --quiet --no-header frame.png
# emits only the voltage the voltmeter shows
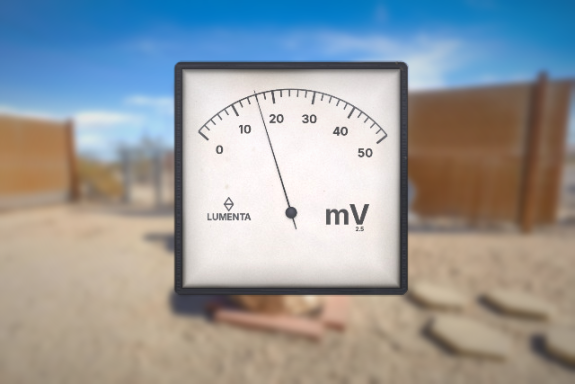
16 mV
